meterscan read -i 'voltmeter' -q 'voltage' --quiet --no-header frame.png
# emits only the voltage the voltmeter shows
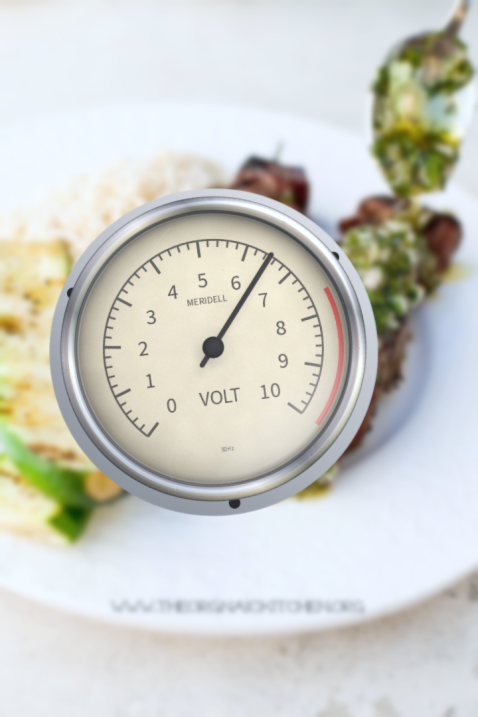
6.5 V
